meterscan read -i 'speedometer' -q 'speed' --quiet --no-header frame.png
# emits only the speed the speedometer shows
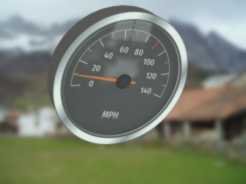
10 mph
